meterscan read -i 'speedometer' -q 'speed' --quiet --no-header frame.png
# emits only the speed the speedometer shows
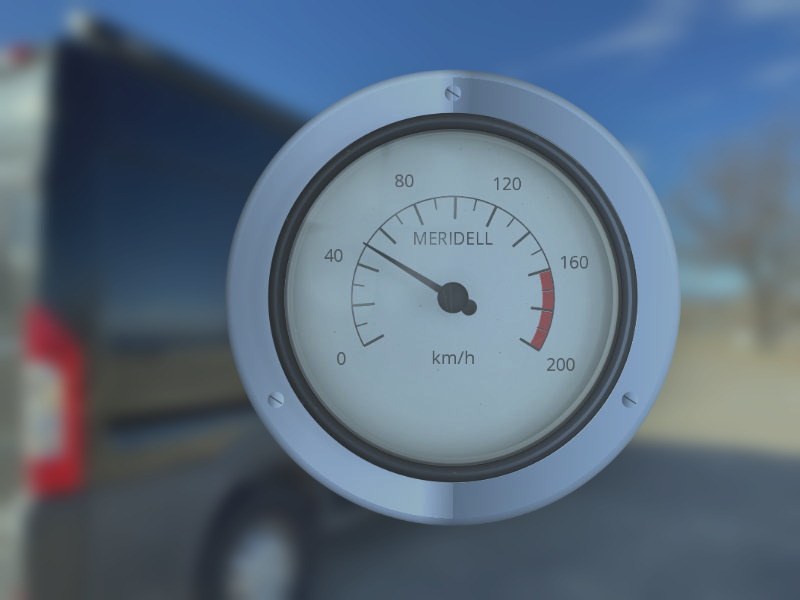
50 km/h
